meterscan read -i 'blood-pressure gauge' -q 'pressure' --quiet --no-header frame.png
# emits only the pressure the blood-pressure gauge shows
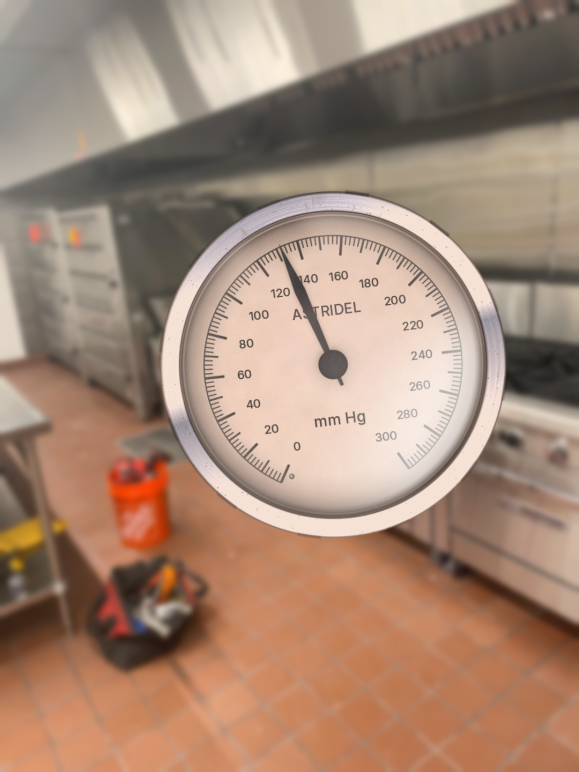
132 mmHg
